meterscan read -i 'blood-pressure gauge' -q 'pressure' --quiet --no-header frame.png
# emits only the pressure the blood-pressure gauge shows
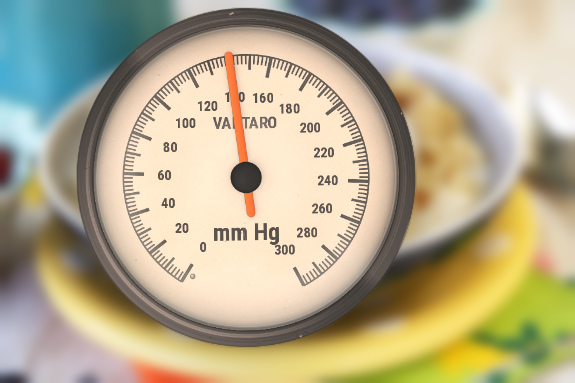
140 mmHg
